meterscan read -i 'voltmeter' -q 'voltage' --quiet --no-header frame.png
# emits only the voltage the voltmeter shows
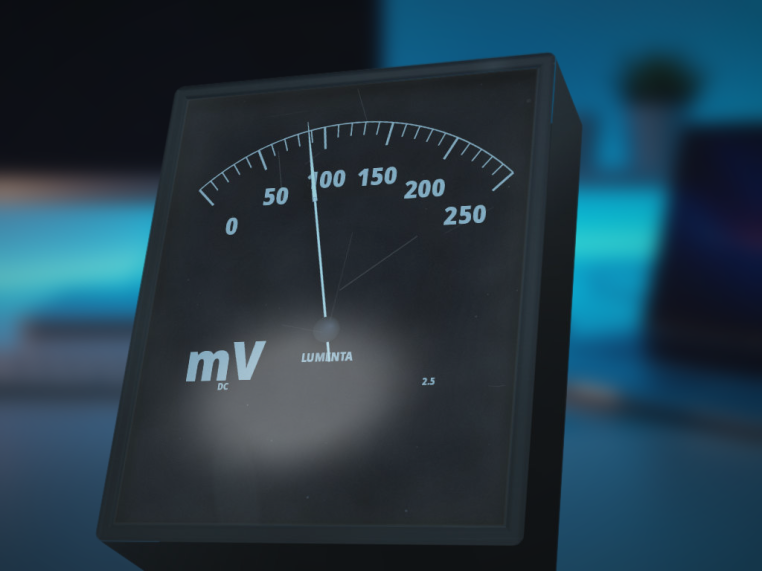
90 mV
